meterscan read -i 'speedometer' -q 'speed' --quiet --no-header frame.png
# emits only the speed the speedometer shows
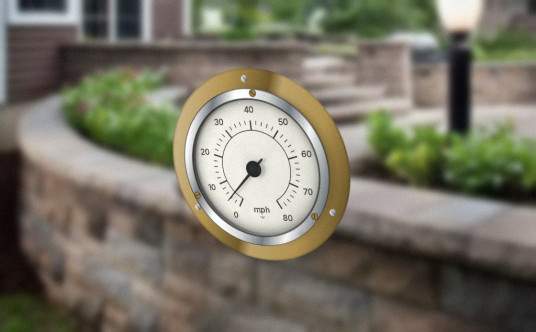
4 mph
